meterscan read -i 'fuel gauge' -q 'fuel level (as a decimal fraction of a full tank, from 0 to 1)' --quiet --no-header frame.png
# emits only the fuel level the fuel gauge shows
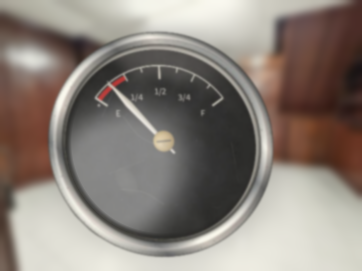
0.125
